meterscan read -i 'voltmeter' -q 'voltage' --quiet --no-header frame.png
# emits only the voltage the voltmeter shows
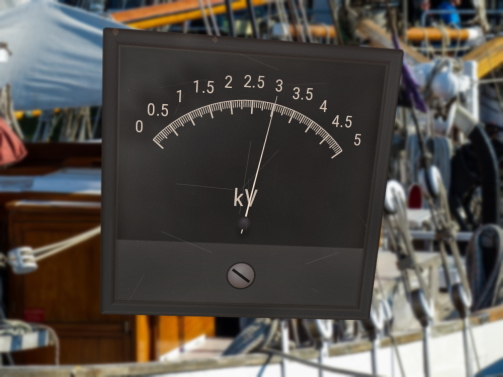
3 kV
